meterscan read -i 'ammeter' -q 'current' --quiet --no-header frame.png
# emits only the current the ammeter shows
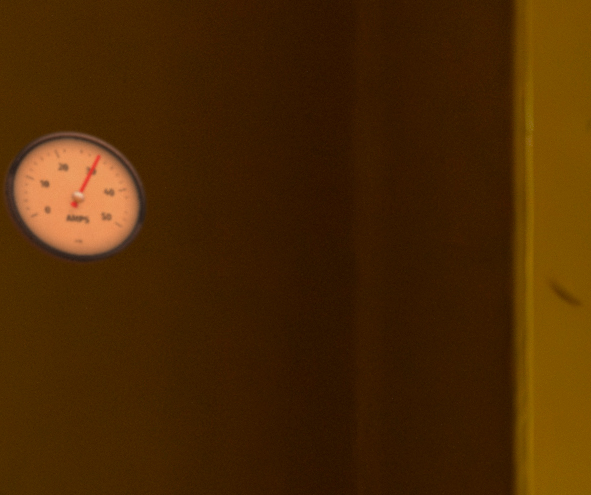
30 A
